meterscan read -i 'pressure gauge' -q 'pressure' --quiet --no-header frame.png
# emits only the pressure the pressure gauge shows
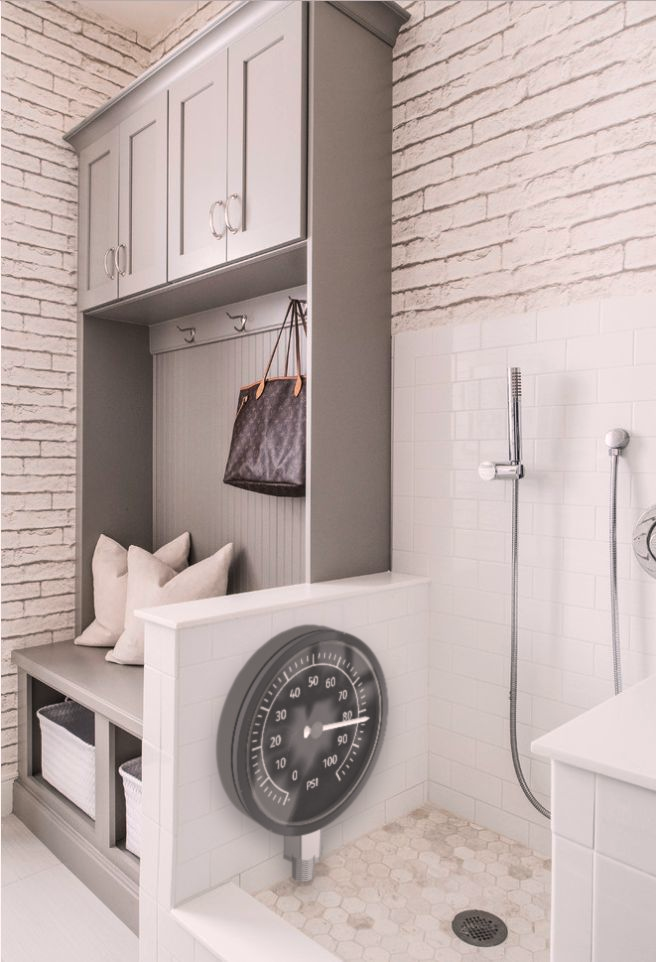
82 psi
